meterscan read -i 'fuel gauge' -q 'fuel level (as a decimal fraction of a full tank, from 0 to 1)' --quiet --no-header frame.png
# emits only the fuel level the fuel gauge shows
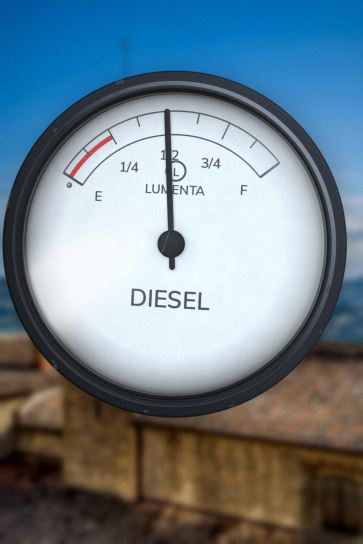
0.5
